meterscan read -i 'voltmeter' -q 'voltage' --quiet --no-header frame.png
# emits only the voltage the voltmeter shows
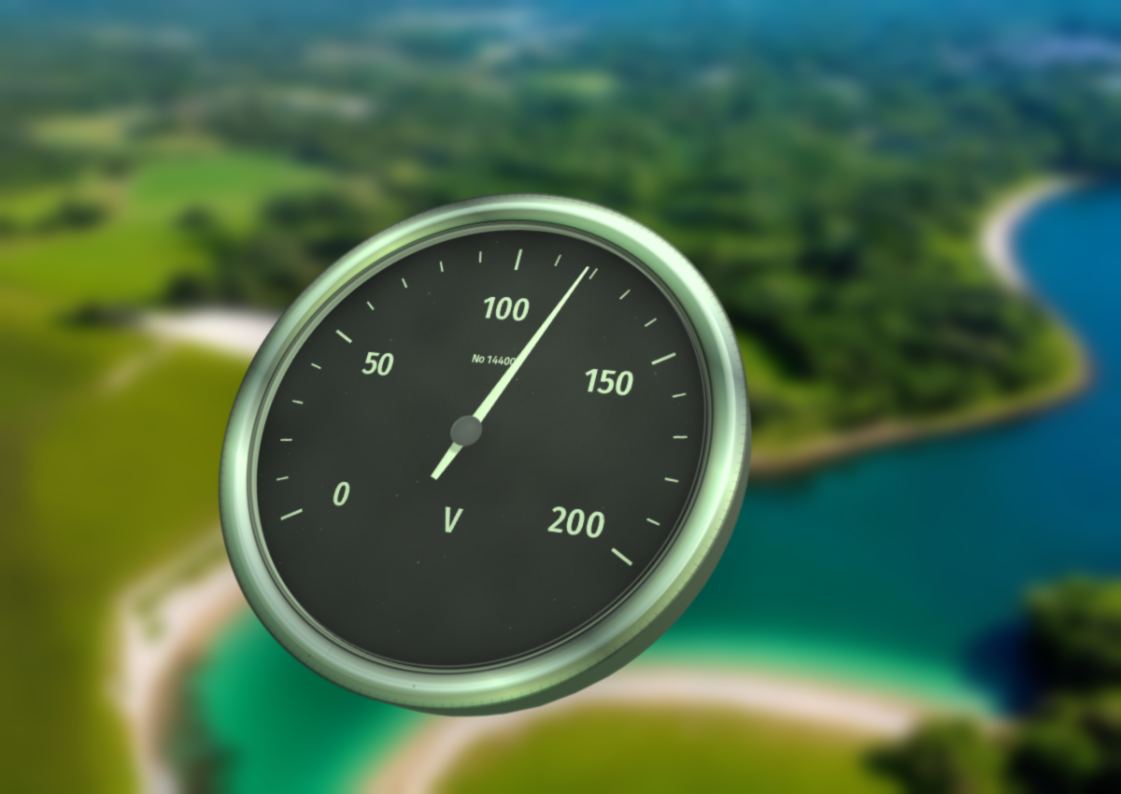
120 V
